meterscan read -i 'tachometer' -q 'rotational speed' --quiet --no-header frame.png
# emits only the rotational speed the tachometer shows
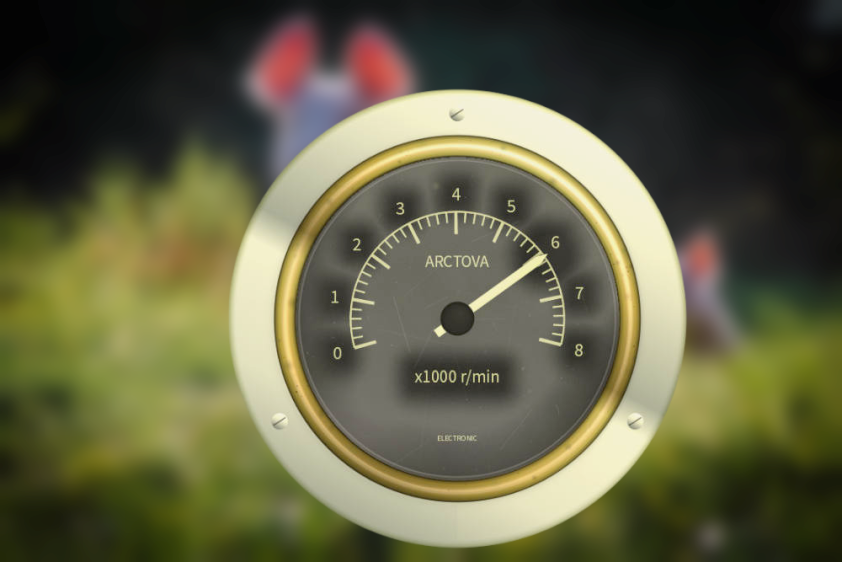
6100 rpm
